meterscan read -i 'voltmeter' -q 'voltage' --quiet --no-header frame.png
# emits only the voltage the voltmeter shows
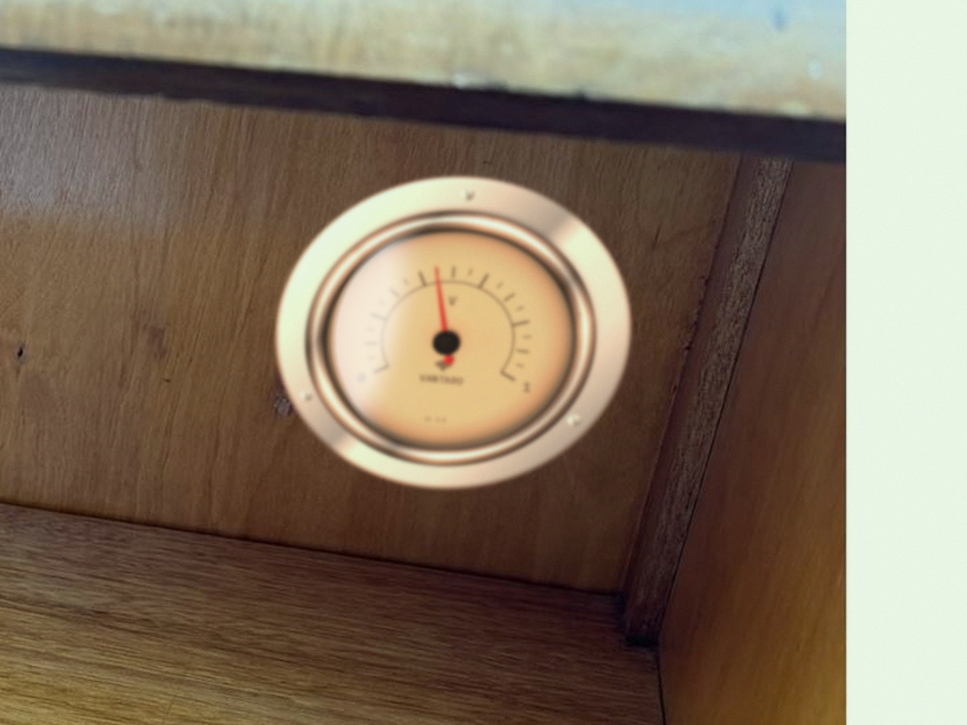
0.45 V
